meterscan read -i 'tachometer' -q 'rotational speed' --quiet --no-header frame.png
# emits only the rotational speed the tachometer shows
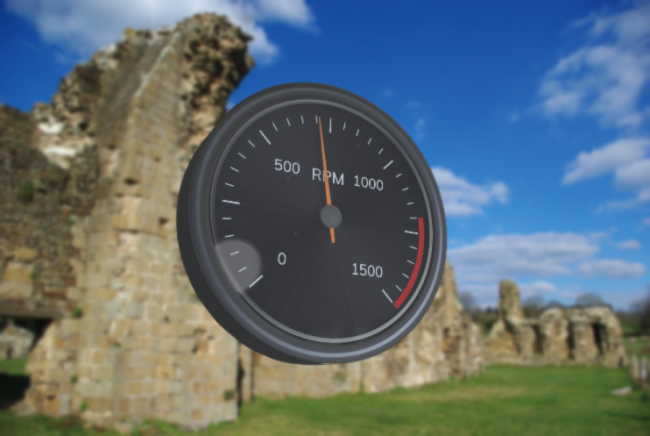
700 rpm
